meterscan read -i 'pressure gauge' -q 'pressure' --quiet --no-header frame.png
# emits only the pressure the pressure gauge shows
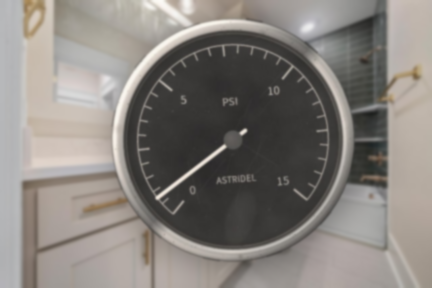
0.75 psi
